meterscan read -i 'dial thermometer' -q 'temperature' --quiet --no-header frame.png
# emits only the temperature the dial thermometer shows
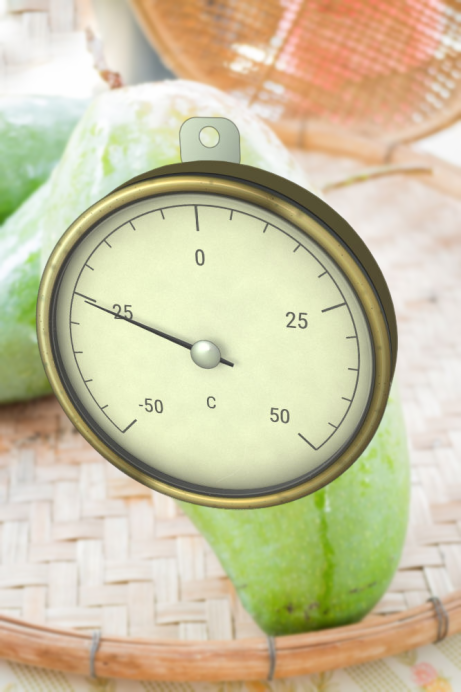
-25 °C
